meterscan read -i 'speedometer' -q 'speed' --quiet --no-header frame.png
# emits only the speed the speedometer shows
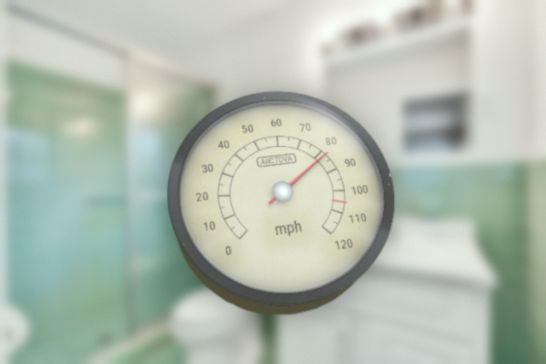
82.5 mph
